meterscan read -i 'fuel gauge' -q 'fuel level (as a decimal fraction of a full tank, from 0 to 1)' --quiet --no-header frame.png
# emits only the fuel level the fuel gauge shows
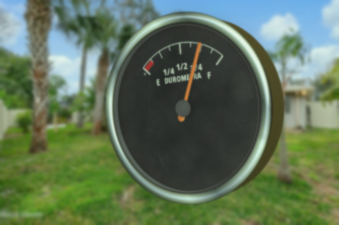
0.75
